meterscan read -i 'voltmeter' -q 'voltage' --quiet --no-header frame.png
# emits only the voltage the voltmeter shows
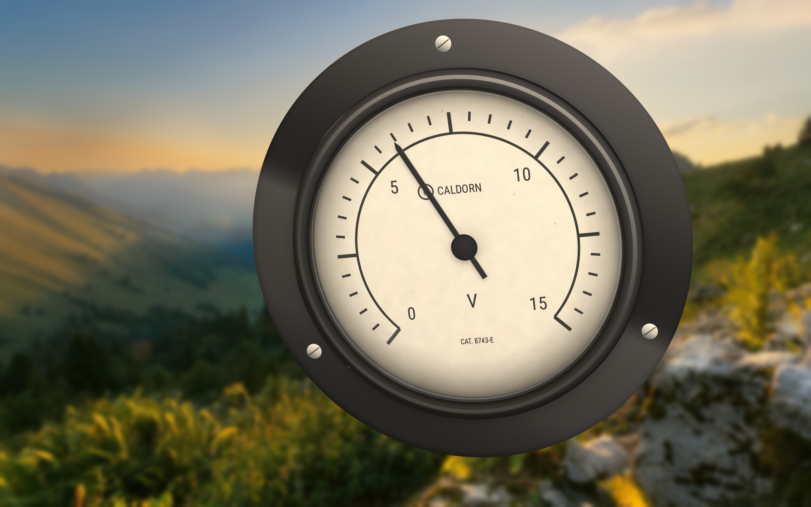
6 V
